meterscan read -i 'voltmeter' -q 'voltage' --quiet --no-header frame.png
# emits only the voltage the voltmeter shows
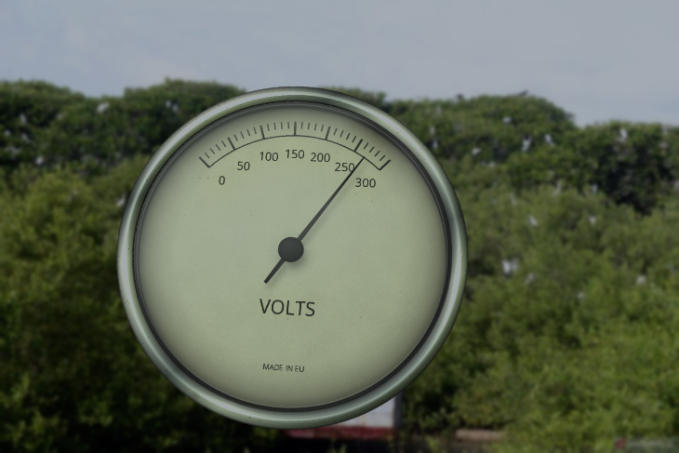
270 V
